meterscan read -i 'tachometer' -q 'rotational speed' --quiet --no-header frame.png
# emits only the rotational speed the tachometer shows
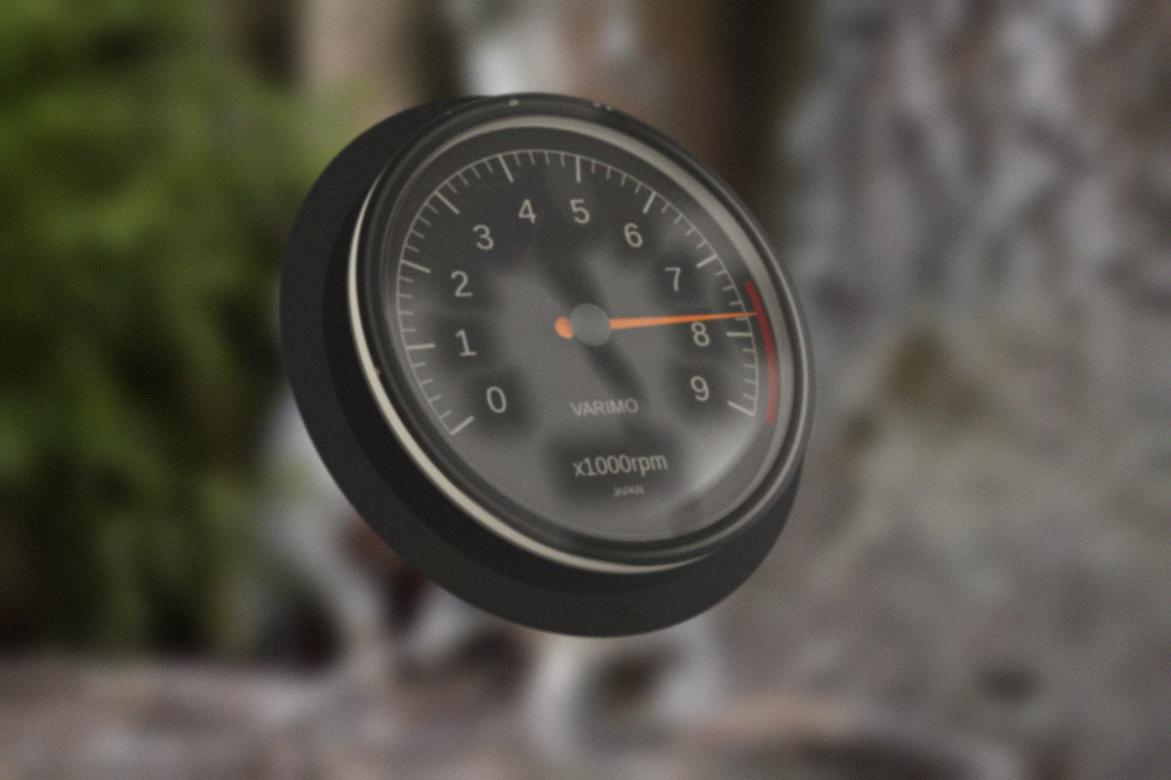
7800 rpm
